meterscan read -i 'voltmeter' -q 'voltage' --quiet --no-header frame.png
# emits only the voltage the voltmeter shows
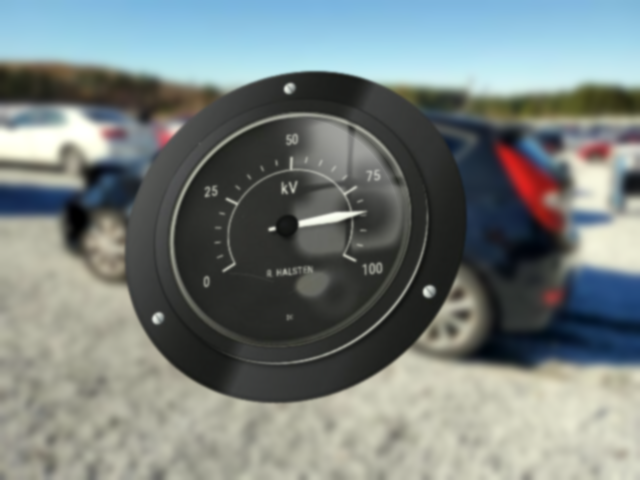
85 kV
